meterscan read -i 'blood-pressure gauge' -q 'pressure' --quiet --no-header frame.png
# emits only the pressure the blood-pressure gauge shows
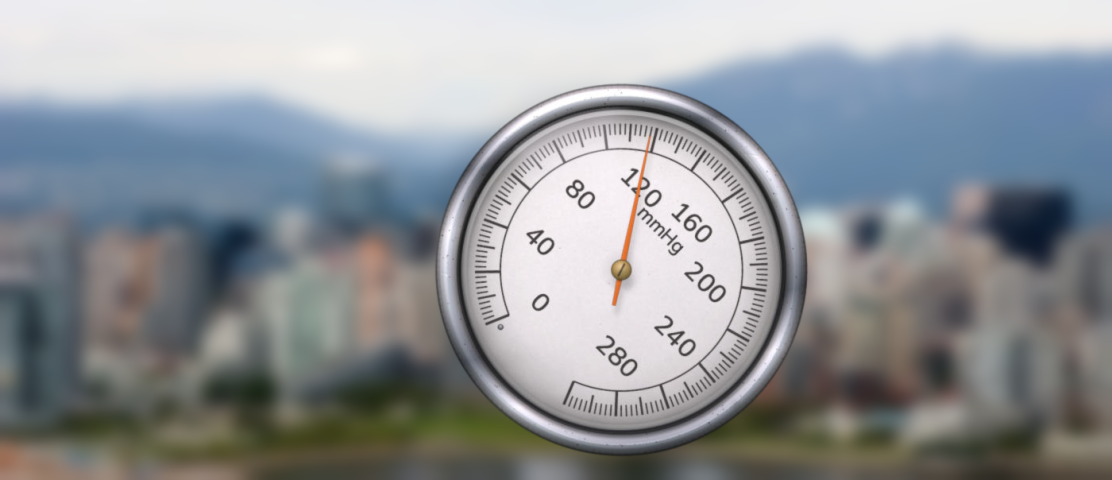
118 mmHg
